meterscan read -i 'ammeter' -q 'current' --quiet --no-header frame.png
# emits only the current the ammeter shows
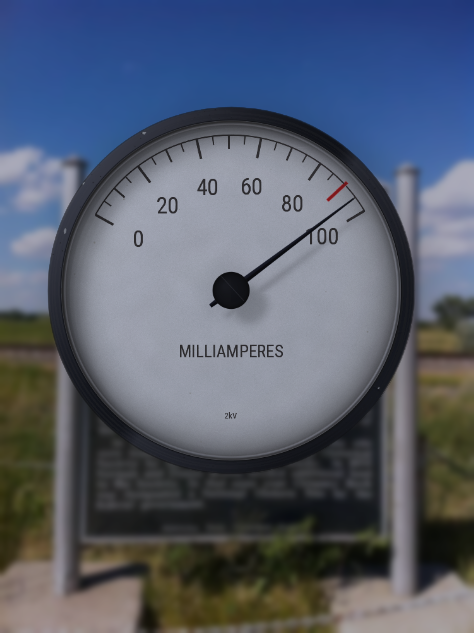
95 mA
